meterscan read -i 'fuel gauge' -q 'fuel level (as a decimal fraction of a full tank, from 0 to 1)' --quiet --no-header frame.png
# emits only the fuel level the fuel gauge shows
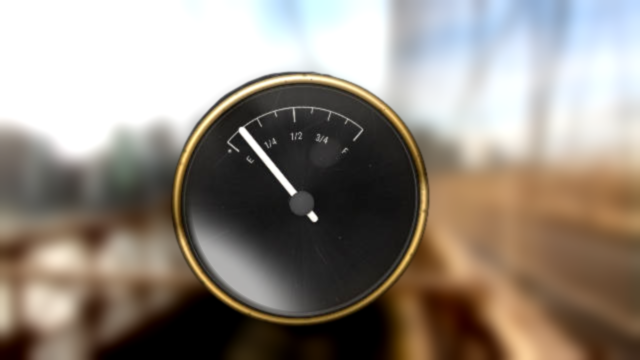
0.125
